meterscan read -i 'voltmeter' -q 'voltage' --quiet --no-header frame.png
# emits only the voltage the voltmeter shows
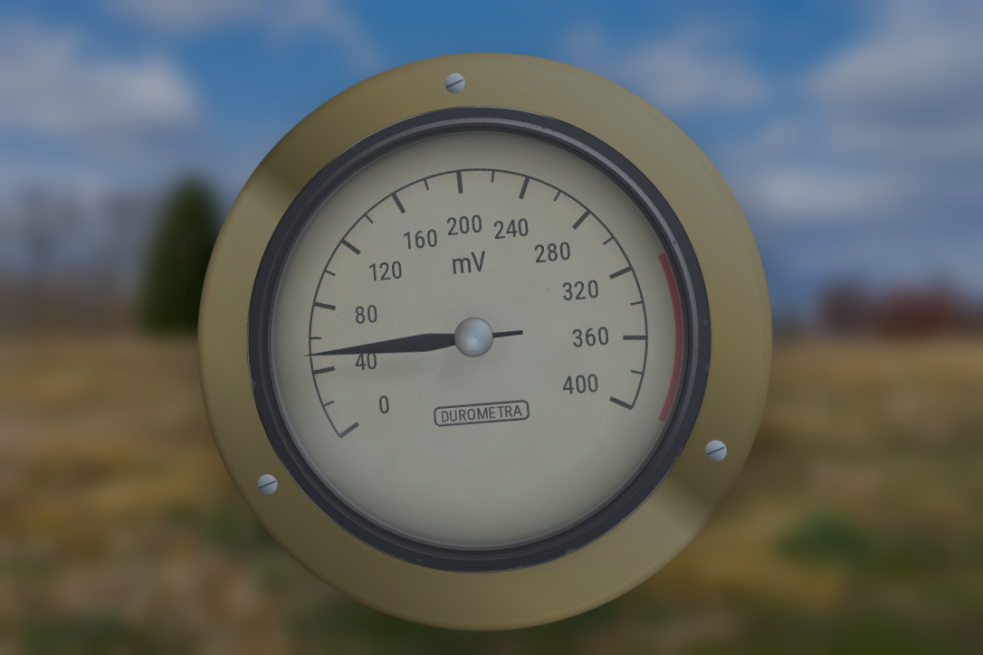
50 mV
